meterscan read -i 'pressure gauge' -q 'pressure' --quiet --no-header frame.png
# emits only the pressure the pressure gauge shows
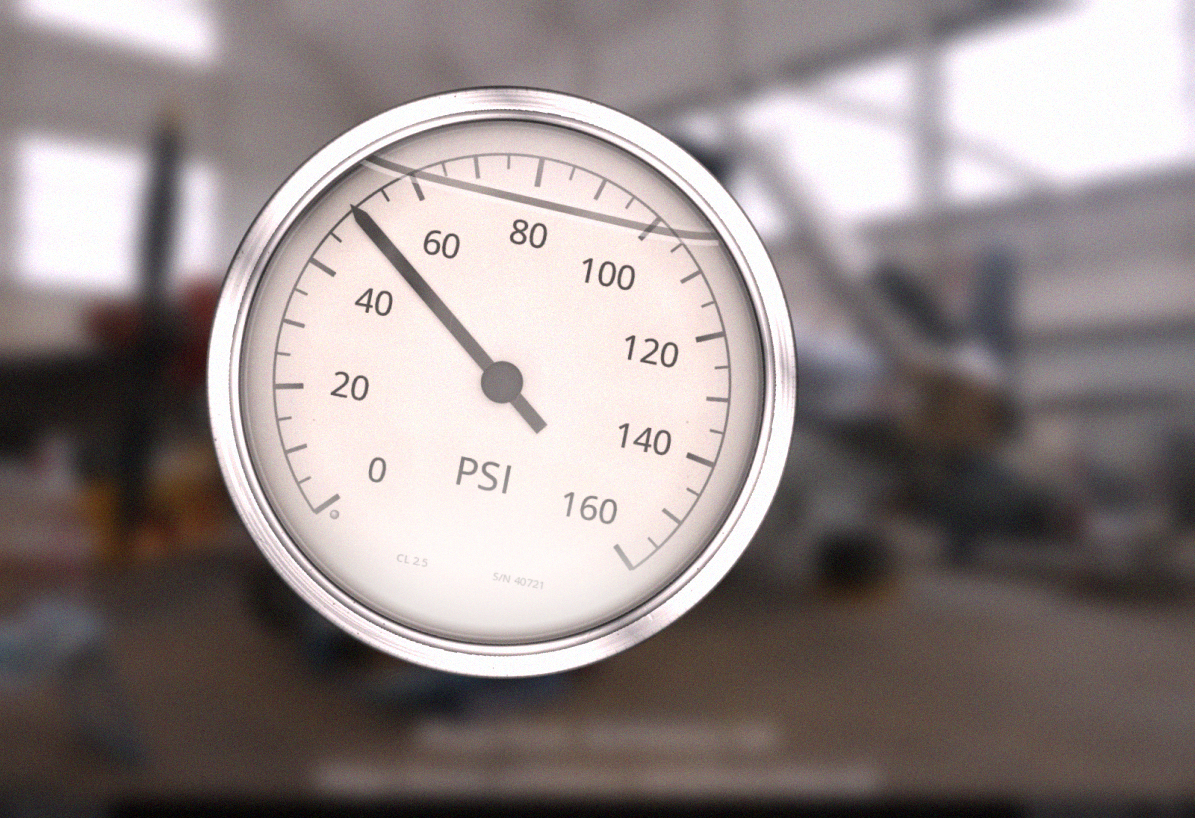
50 psi
